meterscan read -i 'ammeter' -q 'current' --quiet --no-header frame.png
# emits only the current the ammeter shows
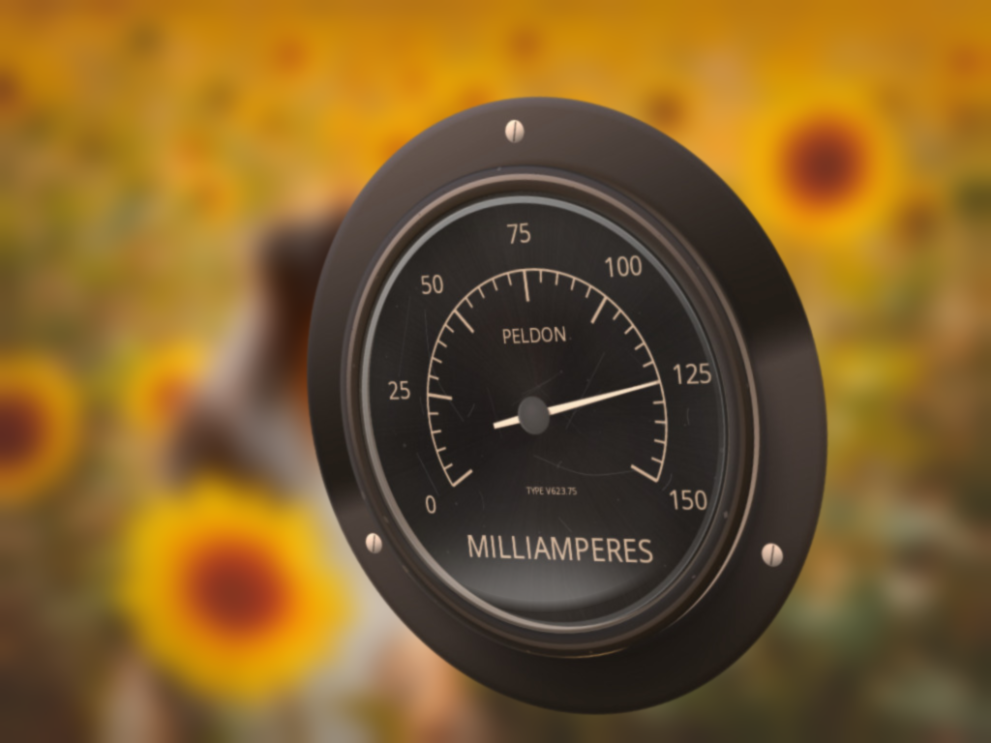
125 mA
